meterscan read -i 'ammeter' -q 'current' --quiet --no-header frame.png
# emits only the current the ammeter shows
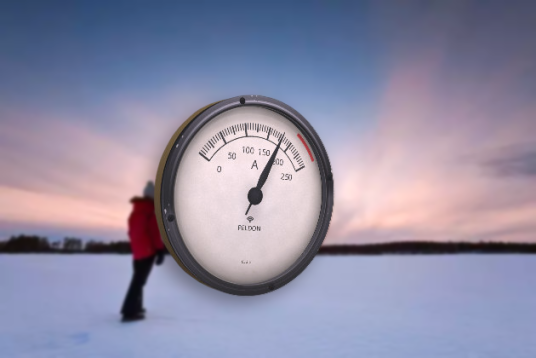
175 A
